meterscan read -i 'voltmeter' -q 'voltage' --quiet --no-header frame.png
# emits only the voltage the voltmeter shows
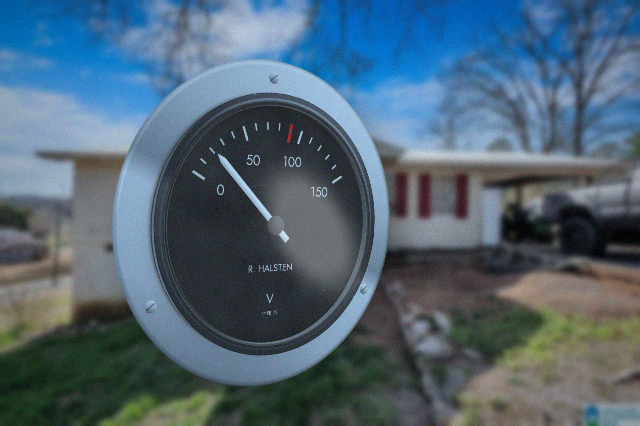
20 V
